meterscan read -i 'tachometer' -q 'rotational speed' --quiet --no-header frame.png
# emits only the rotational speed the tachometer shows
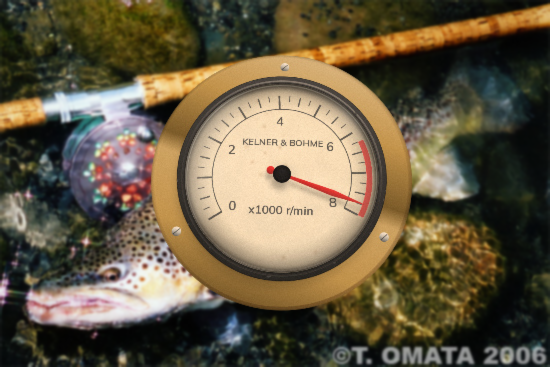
7750 rpm
